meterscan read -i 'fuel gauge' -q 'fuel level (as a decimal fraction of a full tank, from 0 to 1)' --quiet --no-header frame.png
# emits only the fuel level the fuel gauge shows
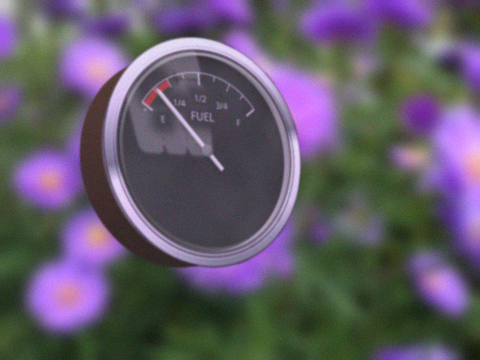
0.125
